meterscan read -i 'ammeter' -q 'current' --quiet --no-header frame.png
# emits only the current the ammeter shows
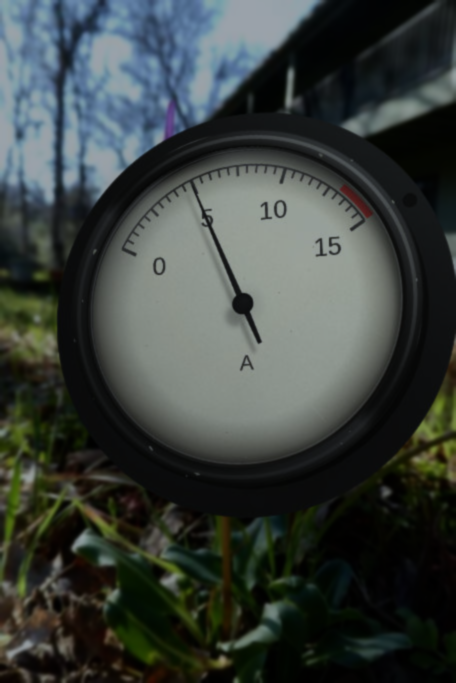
5 A
